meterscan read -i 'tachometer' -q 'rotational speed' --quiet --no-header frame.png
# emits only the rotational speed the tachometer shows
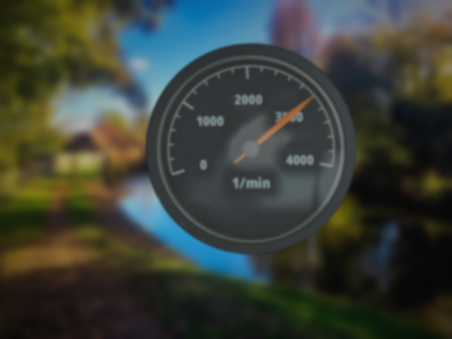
3000 rpm
